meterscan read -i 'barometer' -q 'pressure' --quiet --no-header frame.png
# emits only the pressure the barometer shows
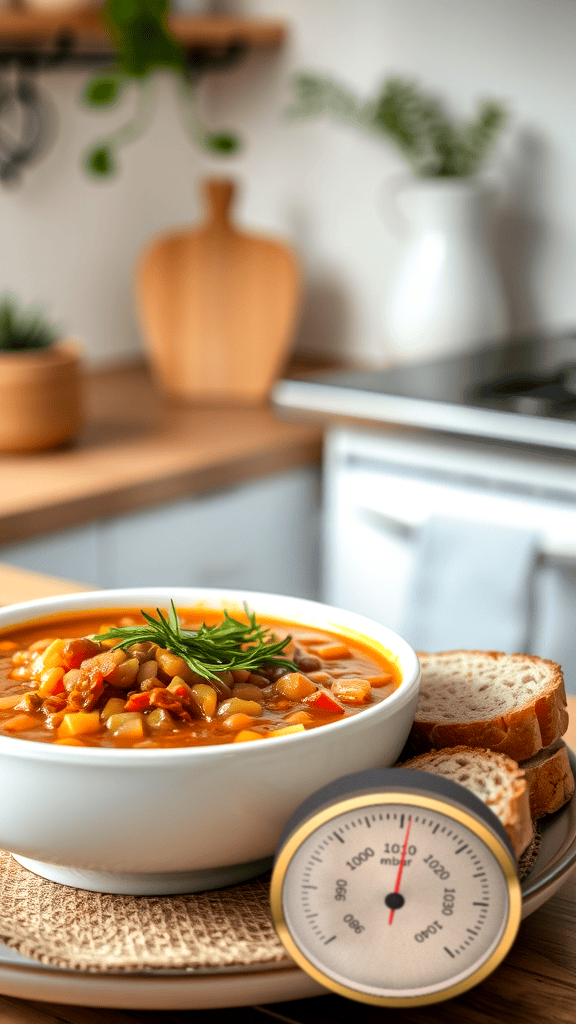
1011 mbar
